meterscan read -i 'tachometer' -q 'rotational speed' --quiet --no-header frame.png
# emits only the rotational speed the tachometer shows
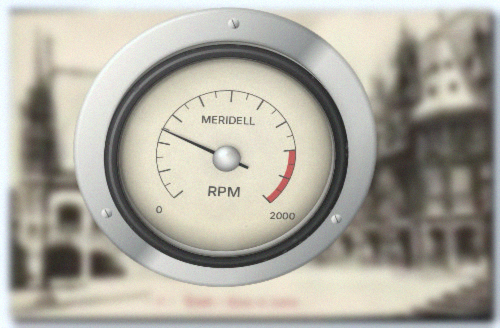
500 rpm
